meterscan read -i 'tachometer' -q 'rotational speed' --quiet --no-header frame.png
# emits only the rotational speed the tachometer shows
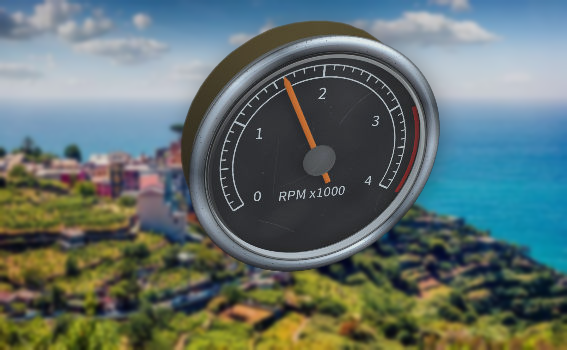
1600 rpm
